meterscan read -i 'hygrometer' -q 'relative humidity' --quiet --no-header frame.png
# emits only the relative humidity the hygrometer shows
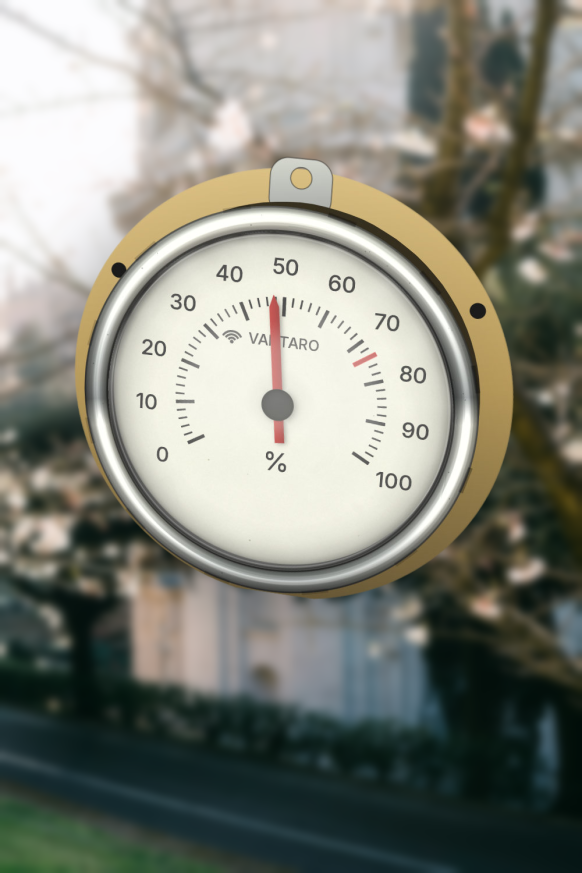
48 %
